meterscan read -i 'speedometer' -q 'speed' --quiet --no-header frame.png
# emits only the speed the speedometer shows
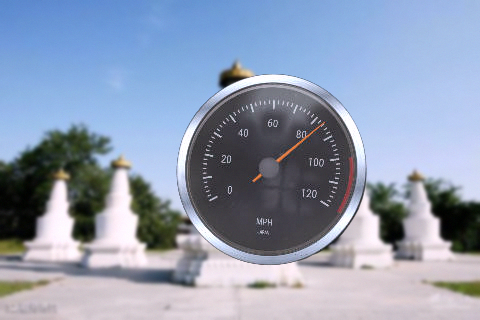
84 mph
